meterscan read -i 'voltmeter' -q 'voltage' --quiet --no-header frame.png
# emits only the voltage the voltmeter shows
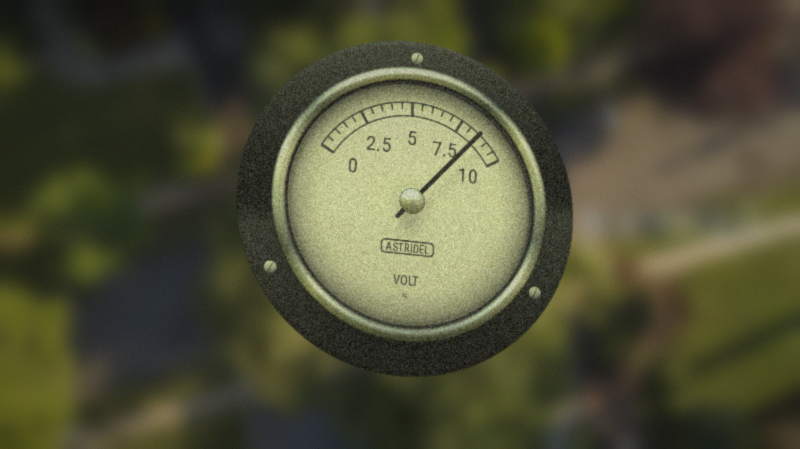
8.5 V
